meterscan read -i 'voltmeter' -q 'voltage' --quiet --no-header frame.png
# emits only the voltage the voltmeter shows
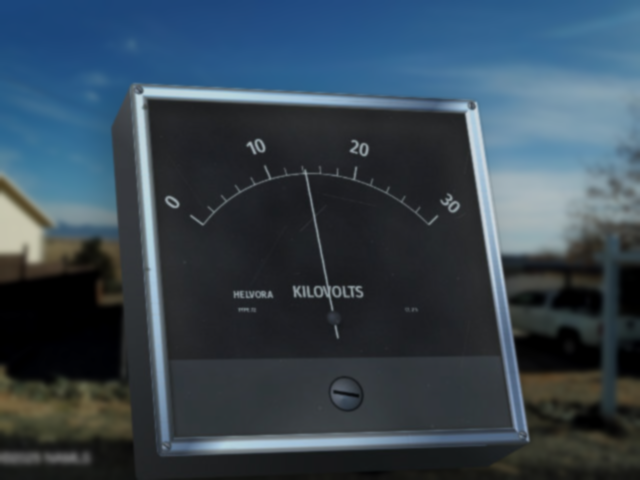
14 kV
